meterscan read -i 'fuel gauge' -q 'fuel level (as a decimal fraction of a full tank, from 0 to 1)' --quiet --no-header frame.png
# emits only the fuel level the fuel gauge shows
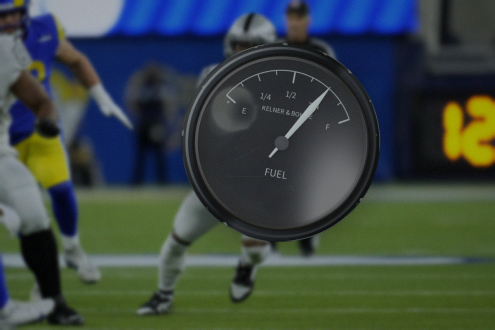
0.75
